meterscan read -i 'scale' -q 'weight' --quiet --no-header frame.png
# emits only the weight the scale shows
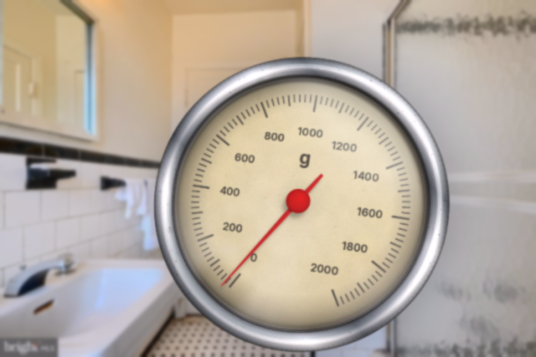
20 g
